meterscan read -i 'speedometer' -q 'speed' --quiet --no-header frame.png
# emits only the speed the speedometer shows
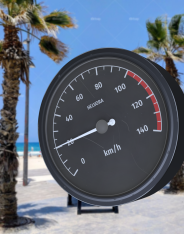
20 km/h
